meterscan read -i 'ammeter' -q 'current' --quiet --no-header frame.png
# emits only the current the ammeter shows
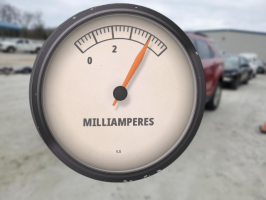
4 mA
